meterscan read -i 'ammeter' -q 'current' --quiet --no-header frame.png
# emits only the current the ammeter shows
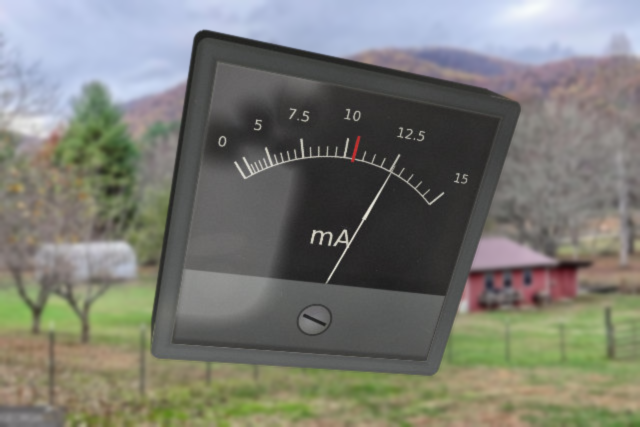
12.5 mA
